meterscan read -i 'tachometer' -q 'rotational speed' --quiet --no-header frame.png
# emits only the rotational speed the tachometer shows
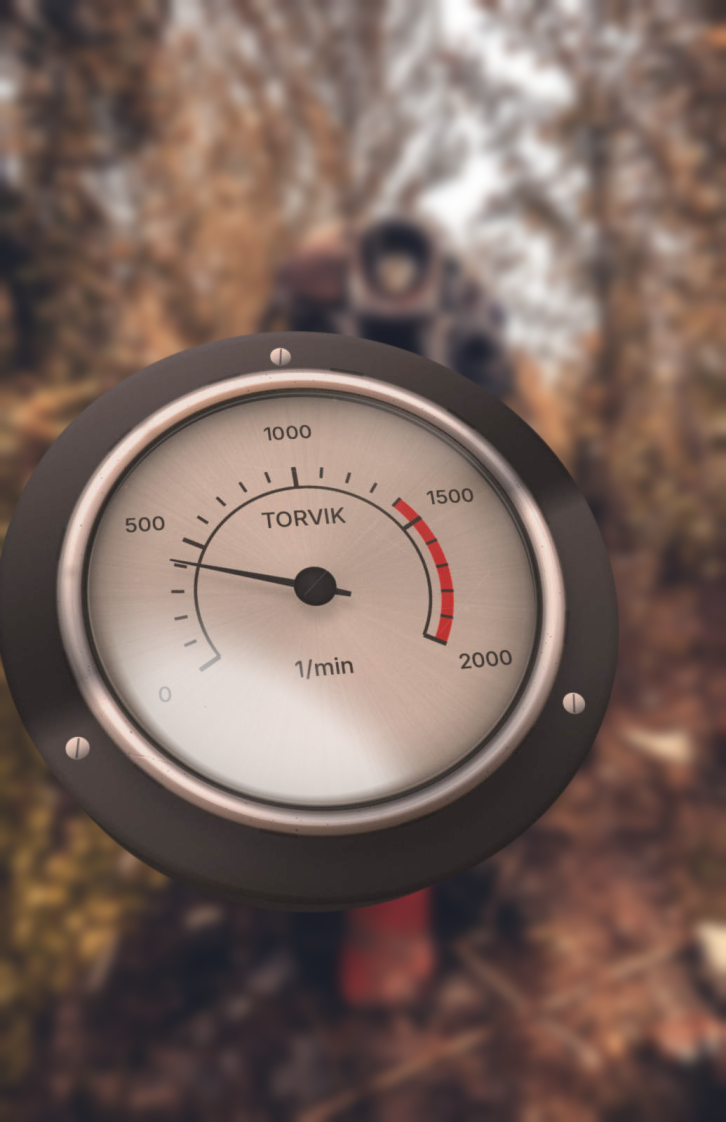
400 rpm
